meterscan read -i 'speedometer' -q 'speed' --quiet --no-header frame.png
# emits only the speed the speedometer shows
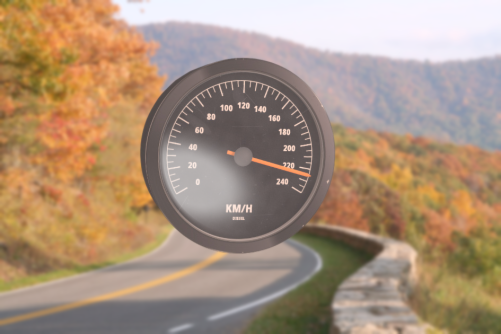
225 km/h
